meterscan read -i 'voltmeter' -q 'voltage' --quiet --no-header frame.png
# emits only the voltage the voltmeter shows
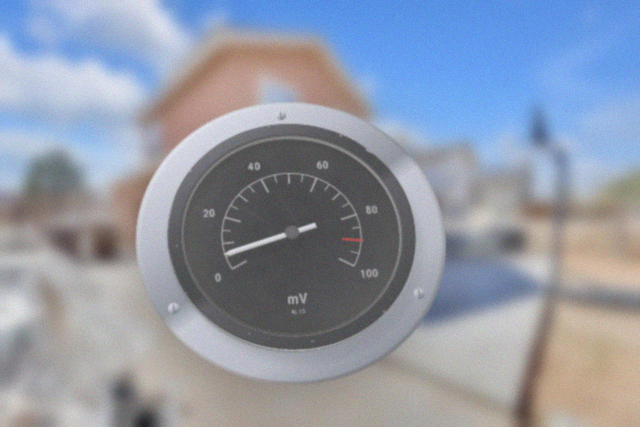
5 mV
